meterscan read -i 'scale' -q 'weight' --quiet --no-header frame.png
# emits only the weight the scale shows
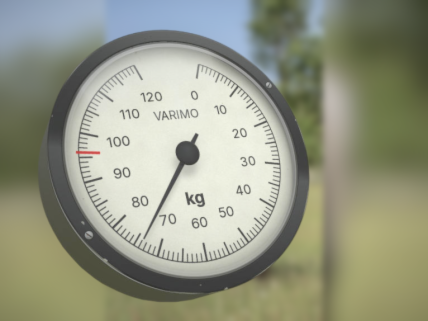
74 kg
